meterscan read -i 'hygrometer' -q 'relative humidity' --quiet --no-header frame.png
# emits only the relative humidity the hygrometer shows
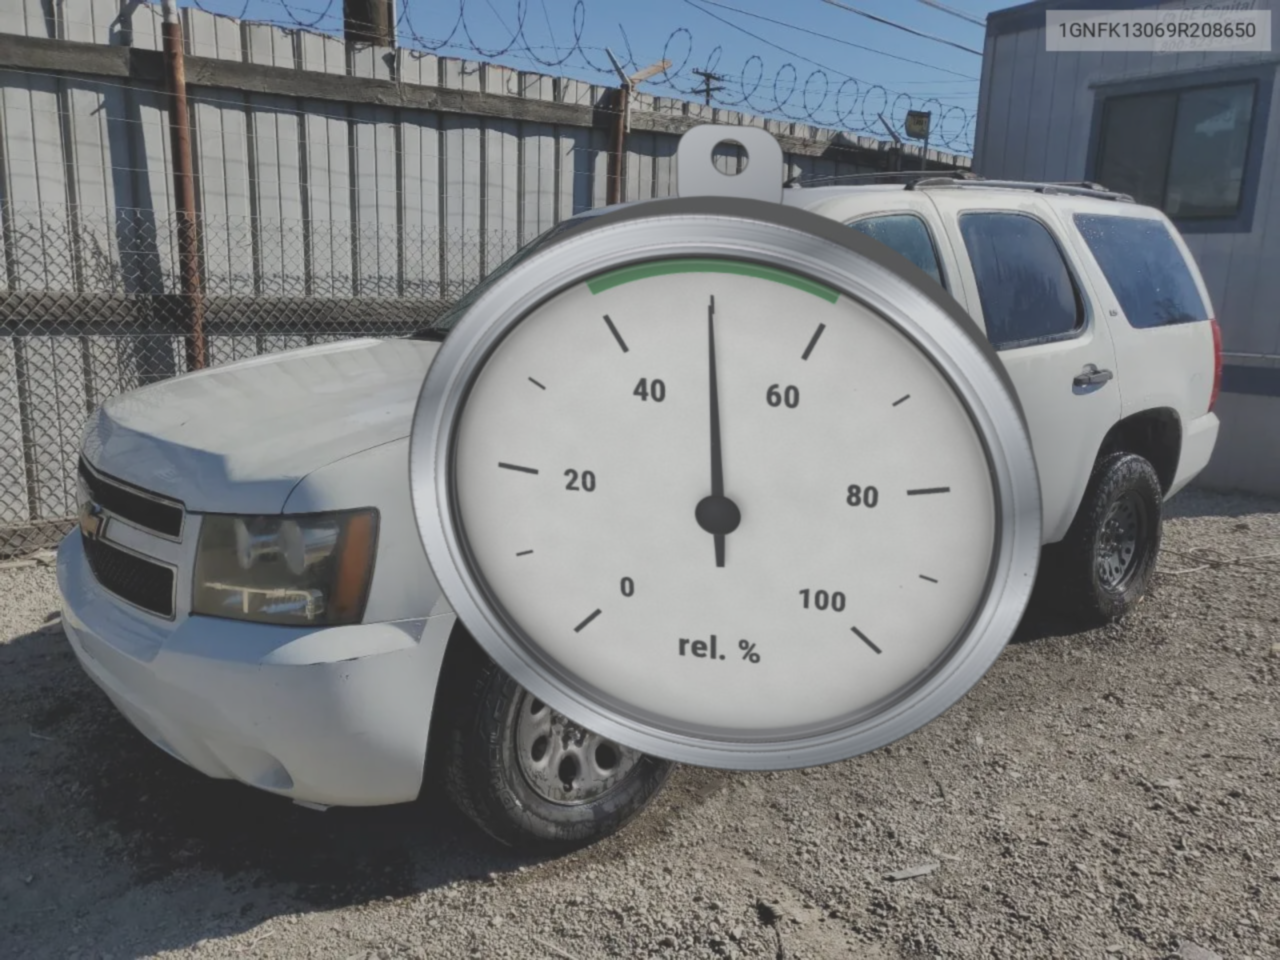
50 %
